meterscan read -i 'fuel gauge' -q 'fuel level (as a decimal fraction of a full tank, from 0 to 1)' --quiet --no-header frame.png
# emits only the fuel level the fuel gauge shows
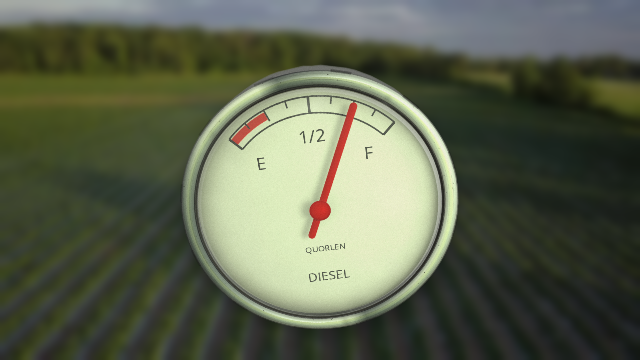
0.75
